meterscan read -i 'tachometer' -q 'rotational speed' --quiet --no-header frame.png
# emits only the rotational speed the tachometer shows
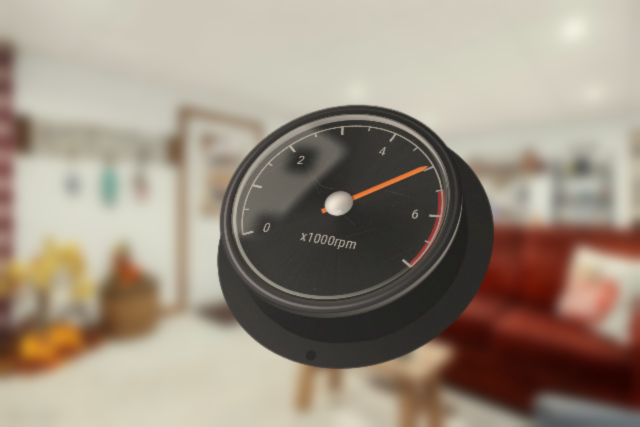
5000 rpm
